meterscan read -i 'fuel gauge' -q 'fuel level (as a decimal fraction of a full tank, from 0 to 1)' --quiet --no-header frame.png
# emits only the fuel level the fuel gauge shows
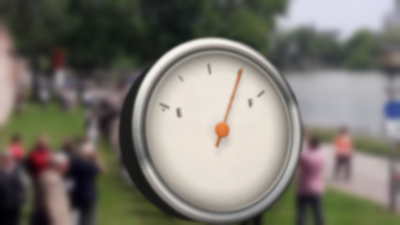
0.75
